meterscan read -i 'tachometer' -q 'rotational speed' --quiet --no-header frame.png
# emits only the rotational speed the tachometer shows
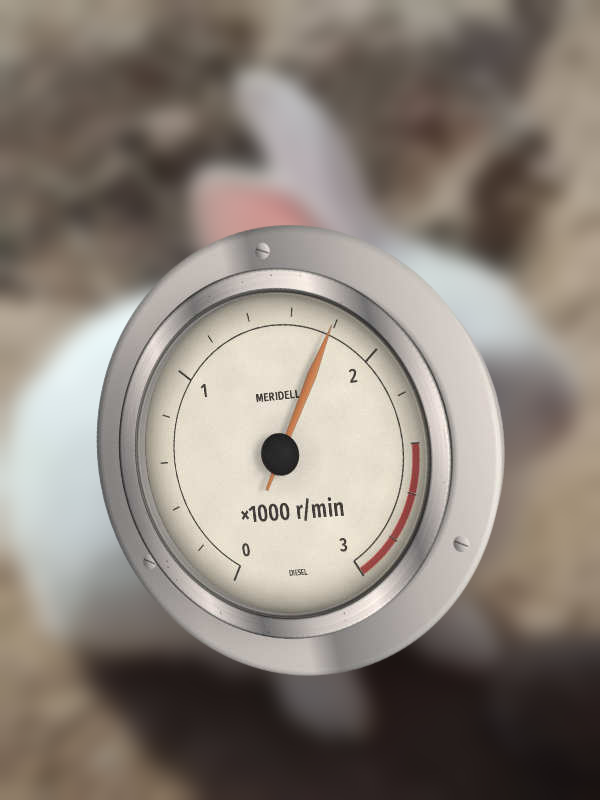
1800 rpm
